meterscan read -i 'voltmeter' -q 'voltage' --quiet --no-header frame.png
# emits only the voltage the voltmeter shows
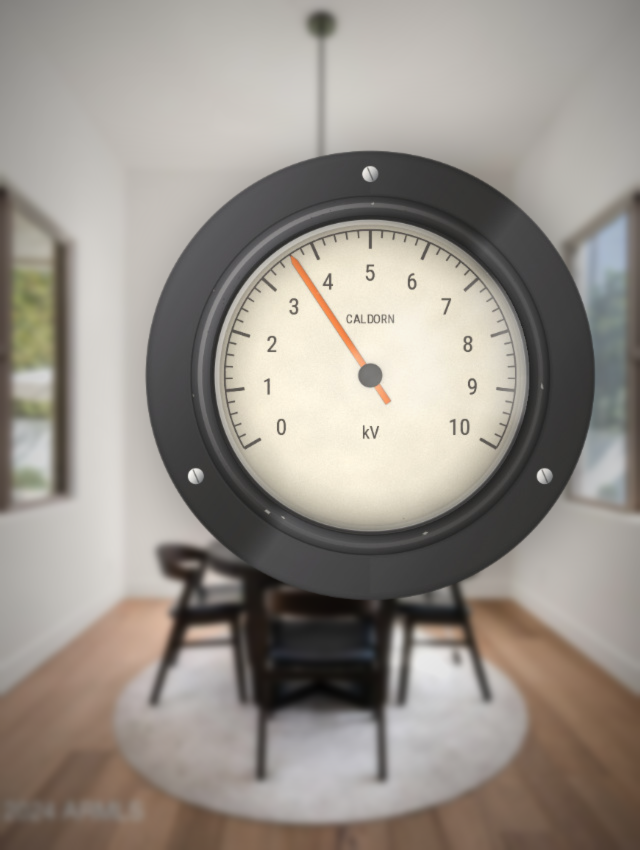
3.6 kV
